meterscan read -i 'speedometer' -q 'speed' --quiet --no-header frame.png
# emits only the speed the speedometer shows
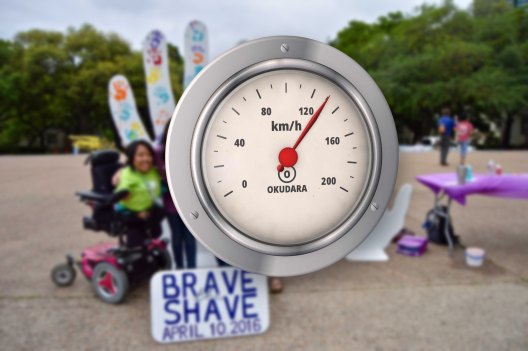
130 km/h
